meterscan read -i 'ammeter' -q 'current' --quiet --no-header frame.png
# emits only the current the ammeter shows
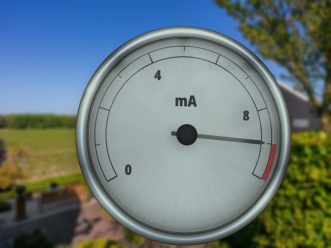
9 mA
